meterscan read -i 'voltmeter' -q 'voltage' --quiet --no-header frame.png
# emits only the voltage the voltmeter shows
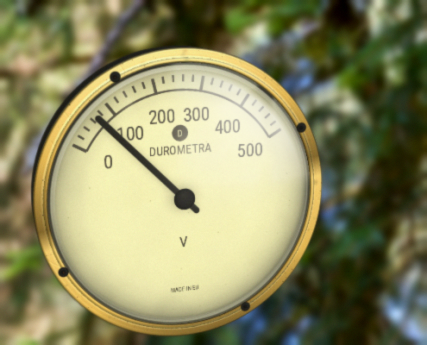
70 V
